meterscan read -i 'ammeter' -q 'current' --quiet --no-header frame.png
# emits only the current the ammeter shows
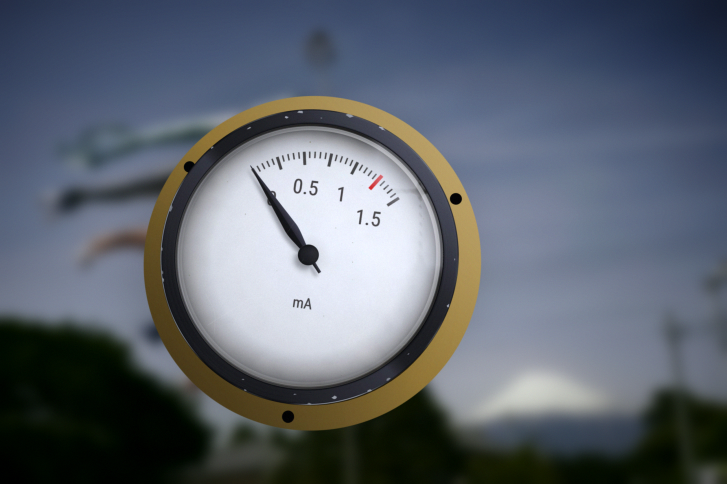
0 mA
